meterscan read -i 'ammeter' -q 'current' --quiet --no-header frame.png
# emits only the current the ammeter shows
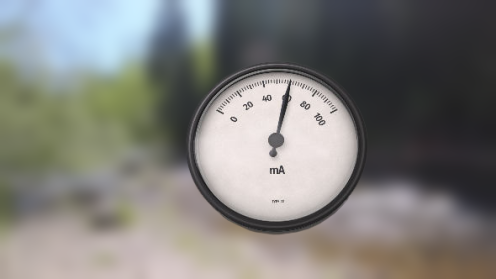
60 mA
